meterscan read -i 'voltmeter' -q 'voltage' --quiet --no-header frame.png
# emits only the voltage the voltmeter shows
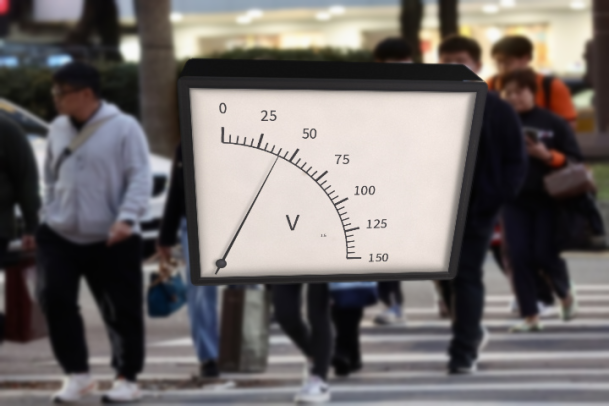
40 V
